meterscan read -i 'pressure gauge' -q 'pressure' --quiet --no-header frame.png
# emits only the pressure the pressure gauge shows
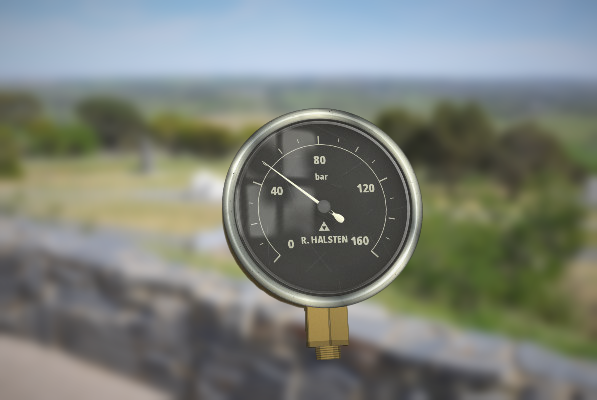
50 bar
